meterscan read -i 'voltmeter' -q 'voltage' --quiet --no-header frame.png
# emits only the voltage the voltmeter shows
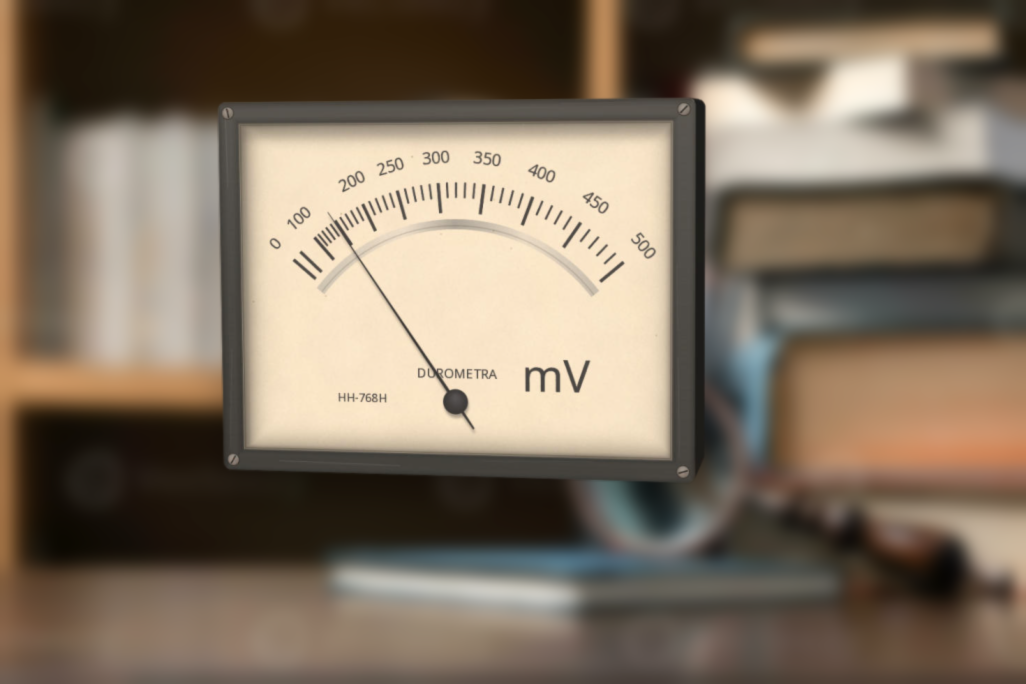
150 mV
